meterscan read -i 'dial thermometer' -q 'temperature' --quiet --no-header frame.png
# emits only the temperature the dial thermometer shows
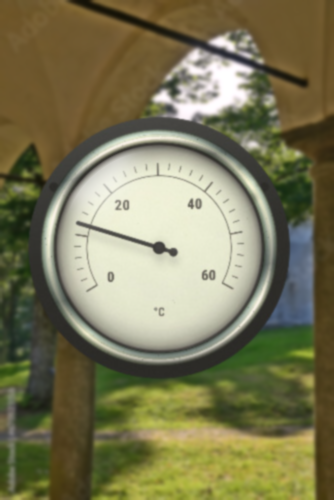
12 °C
